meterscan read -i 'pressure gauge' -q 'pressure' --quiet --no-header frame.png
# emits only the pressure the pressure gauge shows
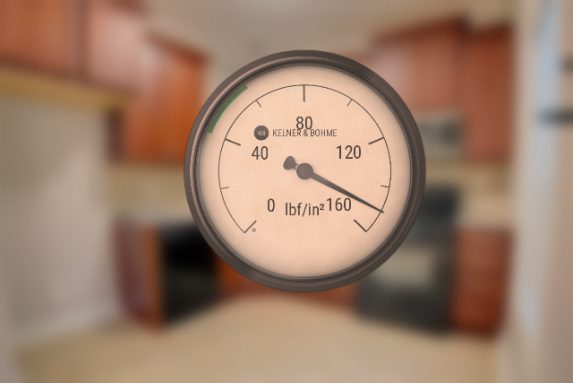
150 psi
